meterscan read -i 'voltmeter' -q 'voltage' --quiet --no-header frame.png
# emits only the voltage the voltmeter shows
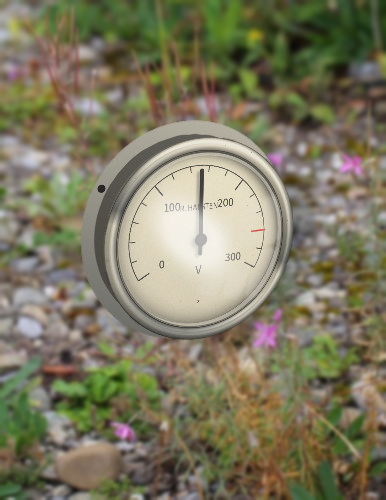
150 V
